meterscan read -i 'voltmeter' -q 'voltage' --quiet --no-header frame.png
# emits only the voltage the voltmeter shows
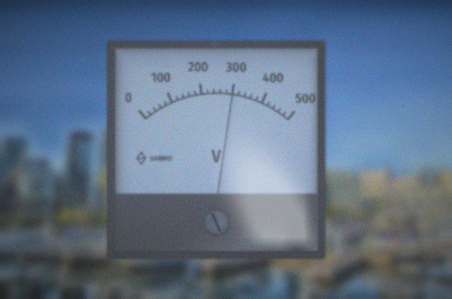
300 V
